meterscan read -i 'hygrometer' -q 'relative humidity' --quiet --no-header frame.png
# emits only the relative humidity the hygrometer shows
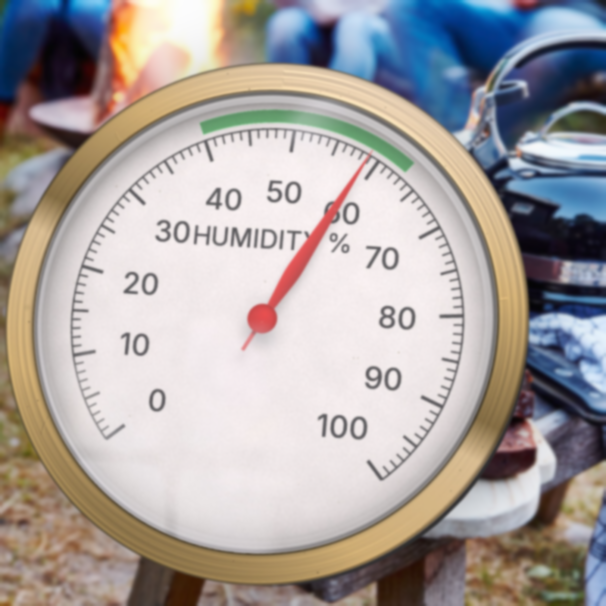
59 %
